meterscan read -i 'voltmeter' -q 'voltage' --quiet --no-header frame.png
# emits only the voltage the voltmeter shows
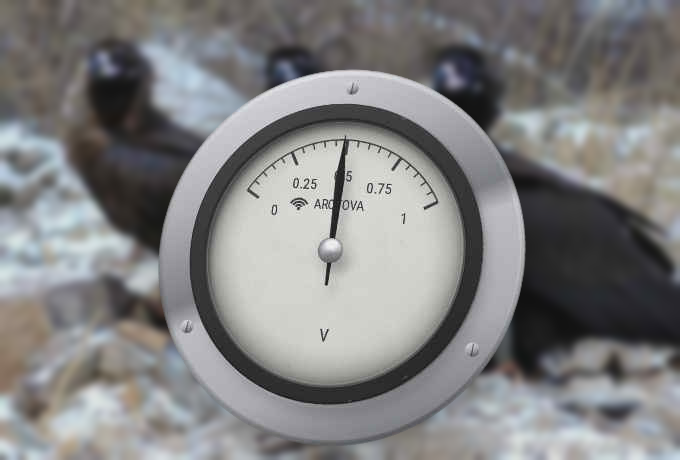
0.5 V
